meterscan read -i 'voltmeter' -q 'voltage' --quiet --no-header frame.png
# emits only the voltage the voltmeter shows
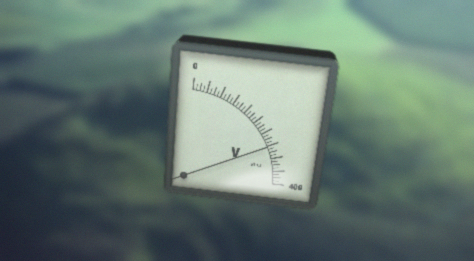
280 V
